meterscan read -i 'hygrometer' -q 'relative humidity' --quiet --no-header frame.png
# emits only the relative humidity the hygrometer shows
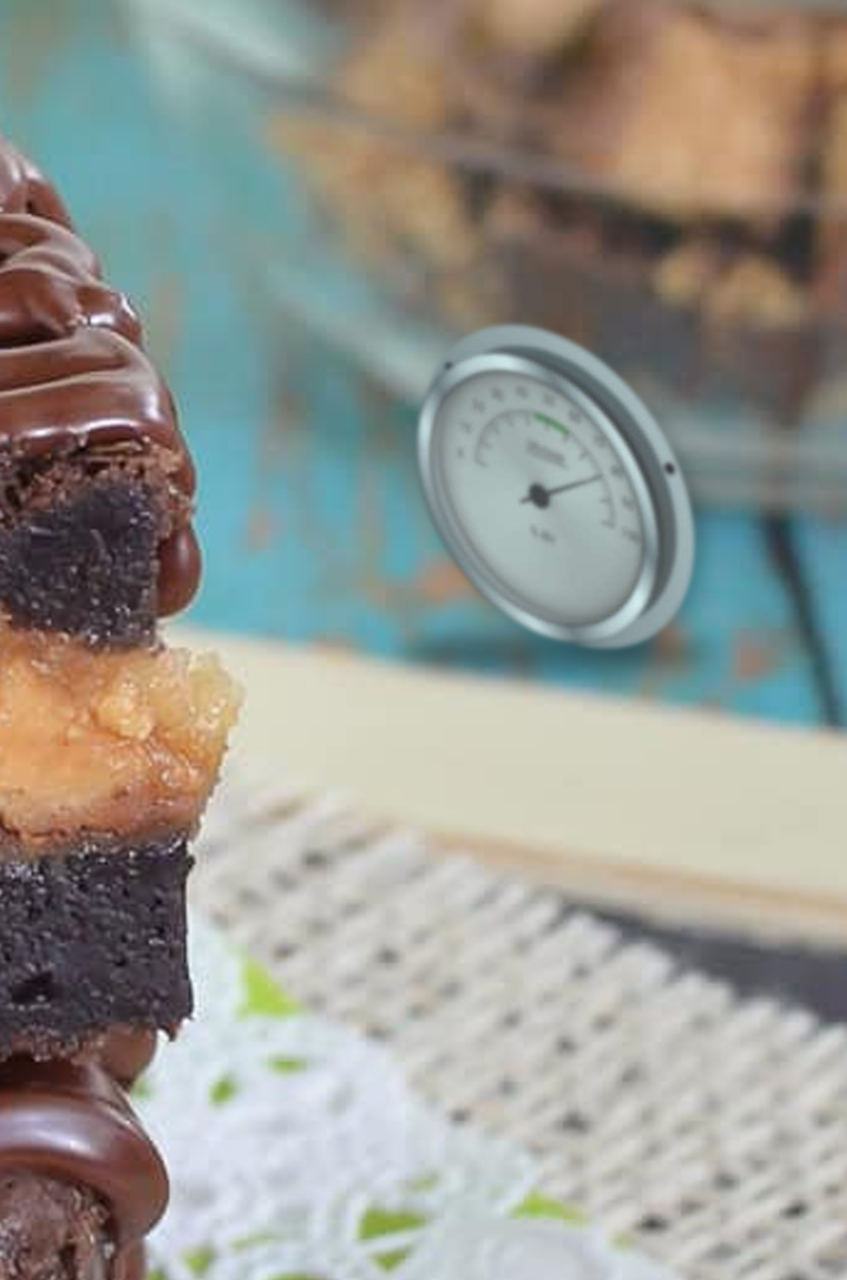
80 %
